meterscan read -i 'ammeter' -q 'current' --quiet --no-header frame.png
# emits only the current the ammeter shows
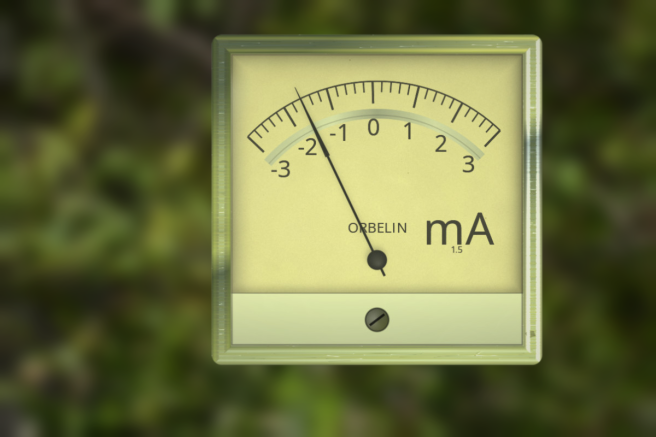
-1.6 mA
